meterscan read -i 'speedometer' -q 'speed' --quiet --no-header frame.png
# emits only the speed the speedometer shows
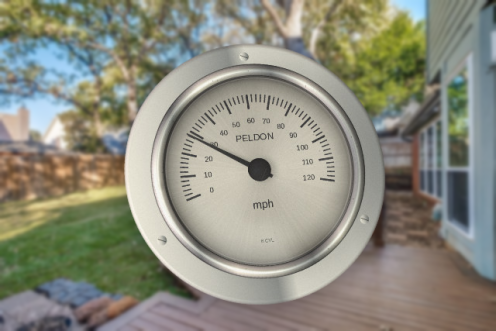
28 mph
